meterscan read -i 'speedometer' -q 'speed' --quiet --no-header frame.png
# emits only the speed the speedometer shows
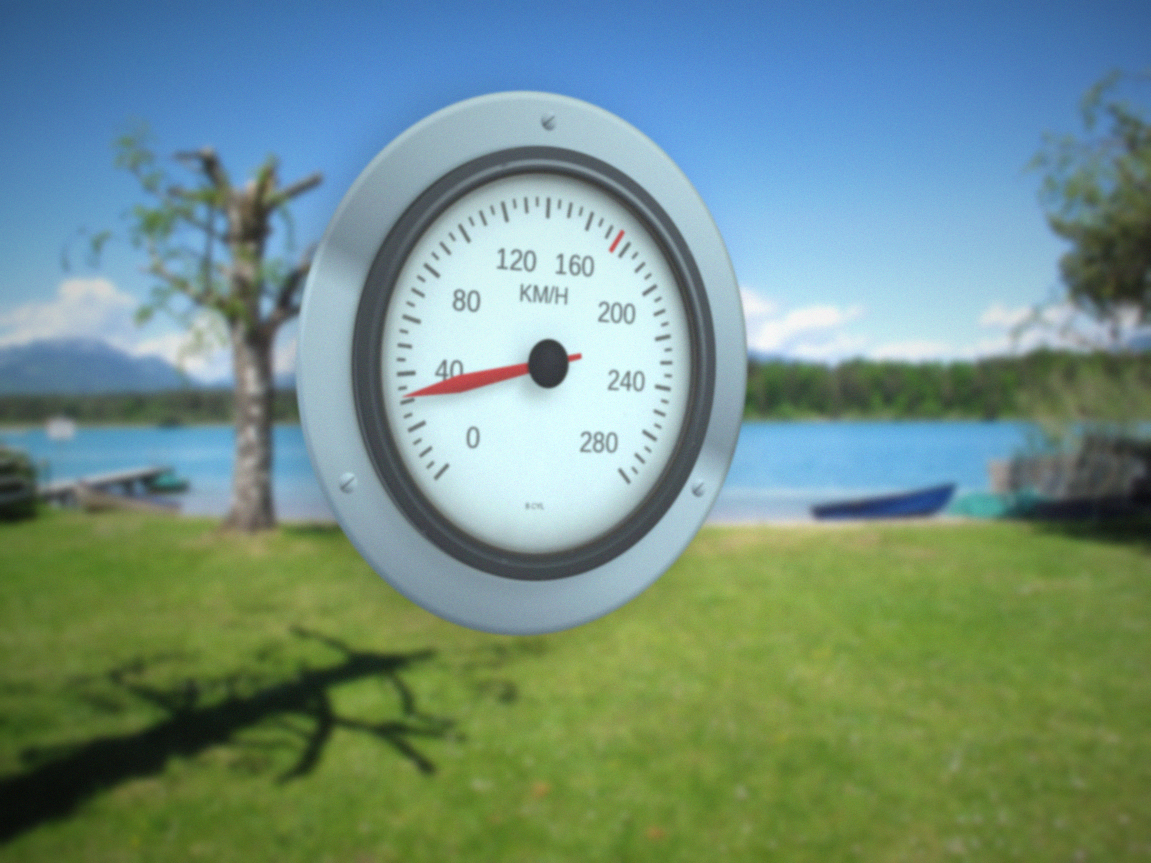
32.5 km/h
